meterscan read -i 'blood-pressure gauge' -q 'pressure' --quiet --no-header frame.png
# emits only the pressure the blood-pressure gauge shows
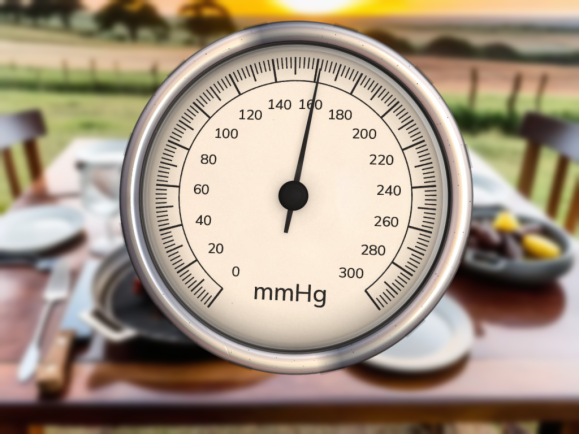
162 mmHg
